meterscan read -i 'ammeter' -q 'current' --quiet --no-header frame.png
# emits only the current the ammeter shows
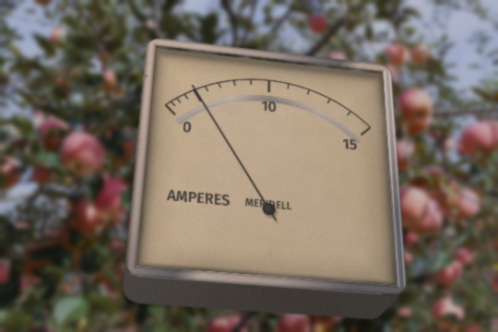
5 A
